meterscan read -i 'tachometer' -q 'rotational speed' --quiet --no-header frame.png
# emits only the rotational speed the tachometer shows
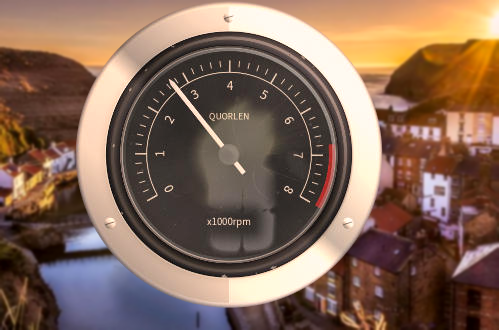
2700 rpm
